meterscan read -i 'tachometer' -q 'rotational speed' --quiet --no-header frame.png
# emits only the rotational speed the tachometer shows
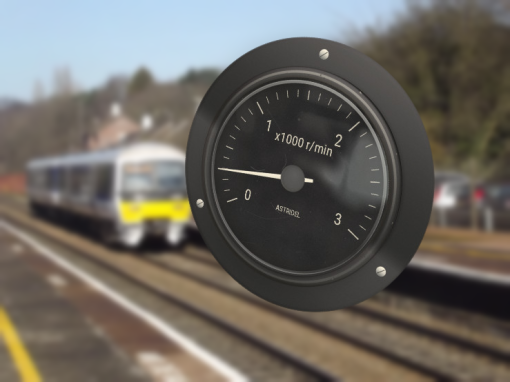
300 rpm
